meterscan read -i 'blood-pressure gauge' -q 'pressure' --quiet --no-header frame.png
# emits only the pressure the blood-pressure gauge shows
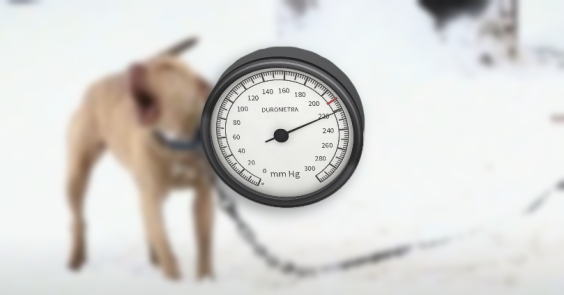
220 mmHg
